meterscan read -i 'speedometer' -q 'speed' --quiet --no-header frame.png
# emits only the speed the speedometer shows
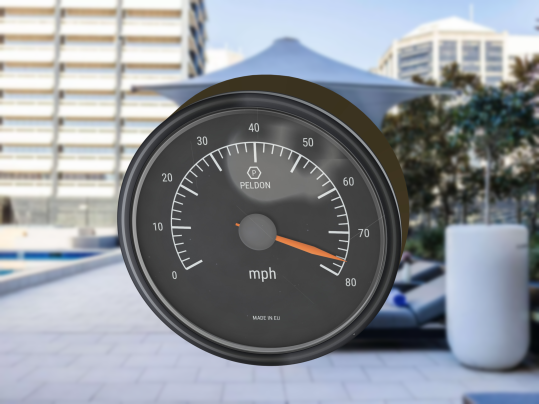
76 mph
